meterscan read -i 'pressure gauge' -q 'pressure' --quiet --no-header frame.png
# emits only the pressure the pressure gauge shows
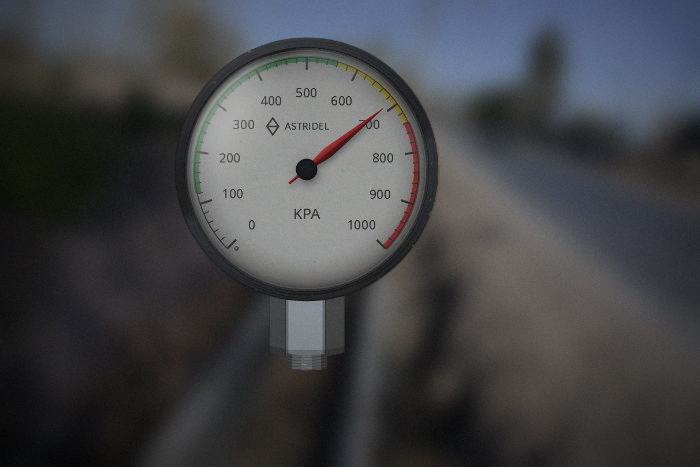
690 kPa
